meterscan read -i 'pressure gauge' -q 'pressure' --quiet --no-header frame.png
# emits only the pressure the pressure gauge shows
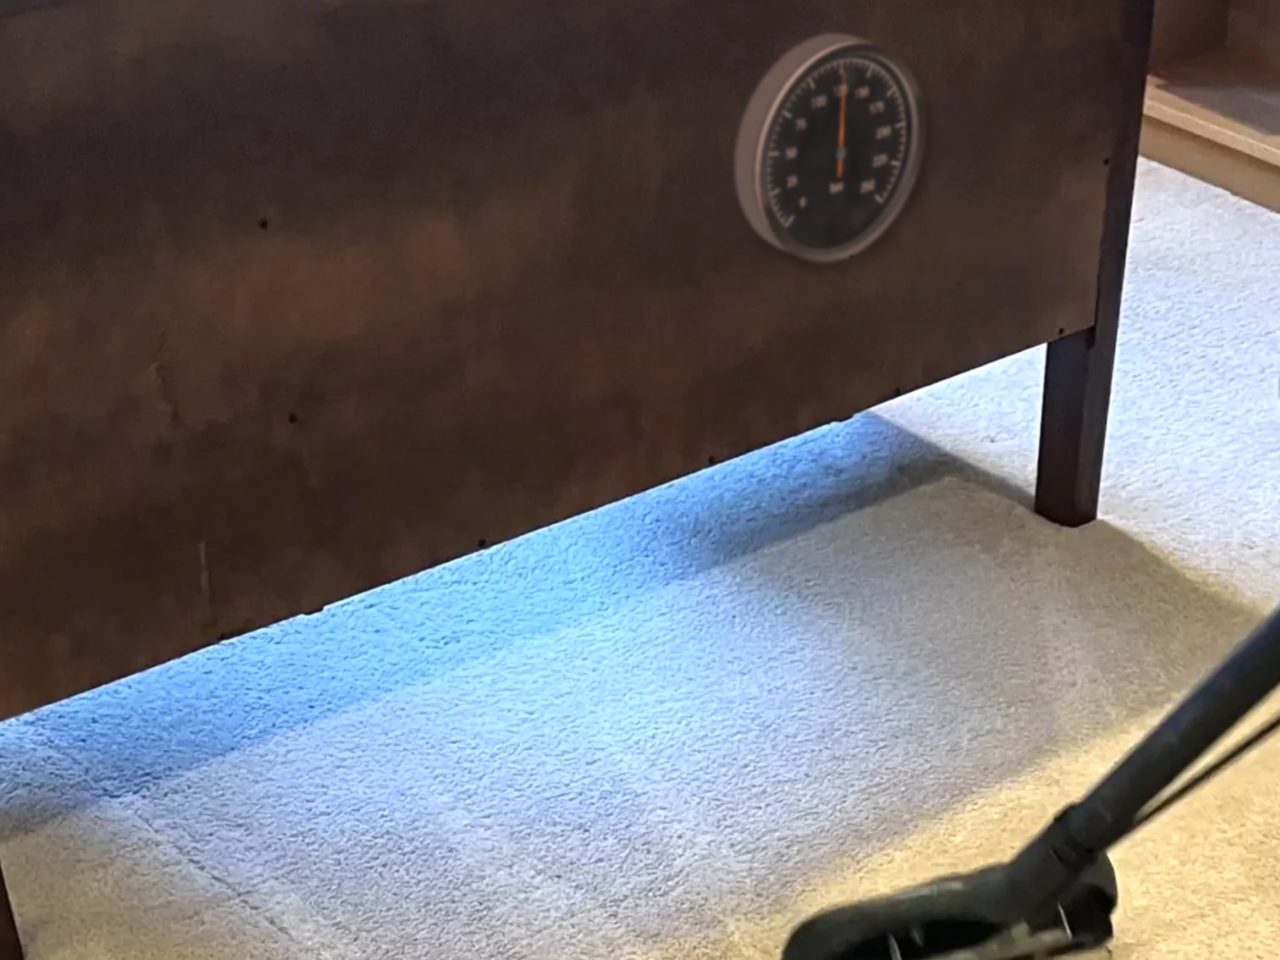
125 bar
